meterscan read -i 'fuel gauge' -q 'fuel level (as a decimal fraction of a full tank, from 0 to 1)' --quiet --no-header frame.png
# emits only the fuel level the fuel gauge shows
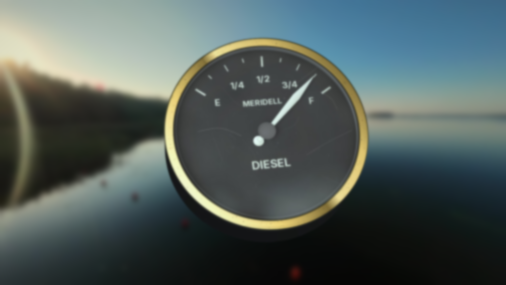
0.875
